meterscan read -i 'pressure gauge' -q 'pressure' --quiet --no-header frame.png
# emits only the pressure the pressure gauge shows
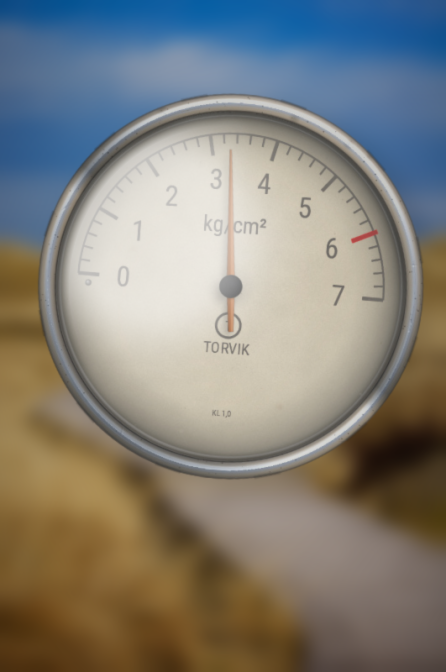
3.3 kg/cm²
